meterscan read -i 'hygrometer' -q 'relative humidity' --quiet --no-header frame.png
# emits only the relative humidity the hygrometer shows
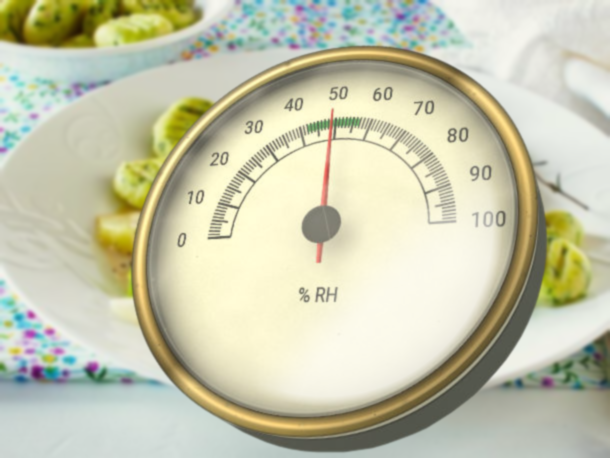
50 %
